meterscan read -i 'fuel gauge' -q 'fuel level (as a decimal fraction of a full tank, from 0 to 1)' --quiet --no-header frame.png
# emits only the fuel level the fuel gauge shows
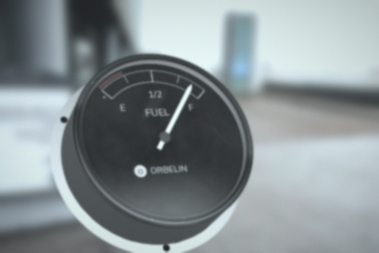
0.875
